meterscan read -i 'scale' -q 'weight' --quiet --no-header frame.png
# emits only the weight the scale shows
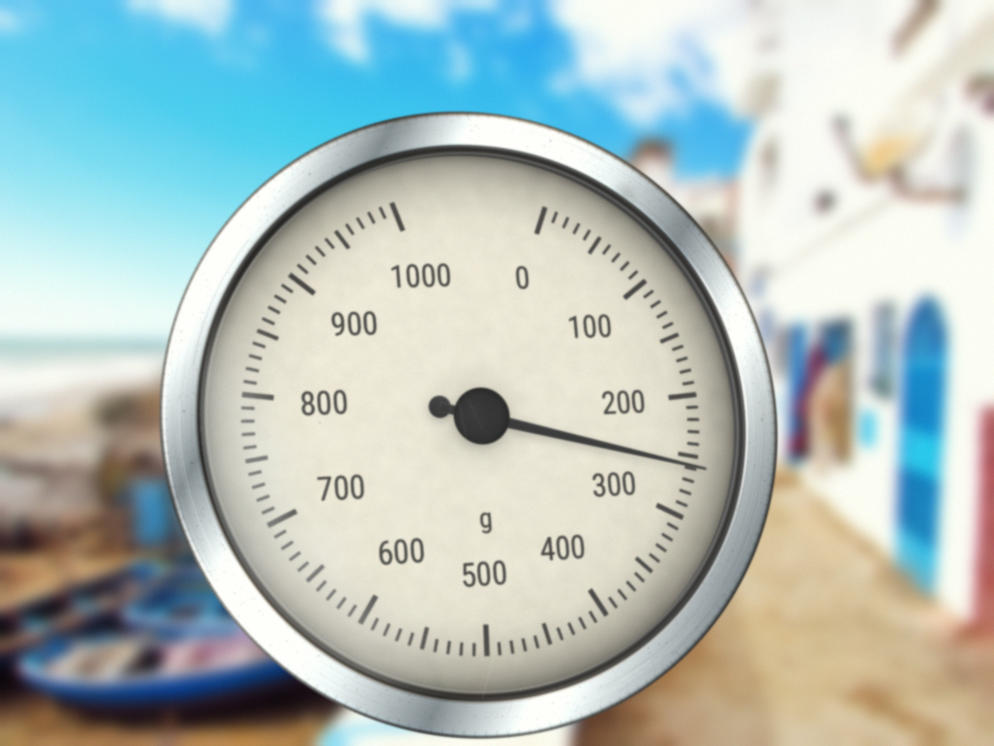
260 g
